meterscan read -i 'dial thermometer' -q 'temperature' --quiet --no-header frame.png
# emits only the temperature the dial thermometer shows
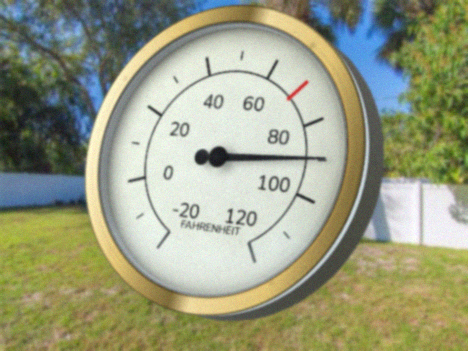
90 °F
